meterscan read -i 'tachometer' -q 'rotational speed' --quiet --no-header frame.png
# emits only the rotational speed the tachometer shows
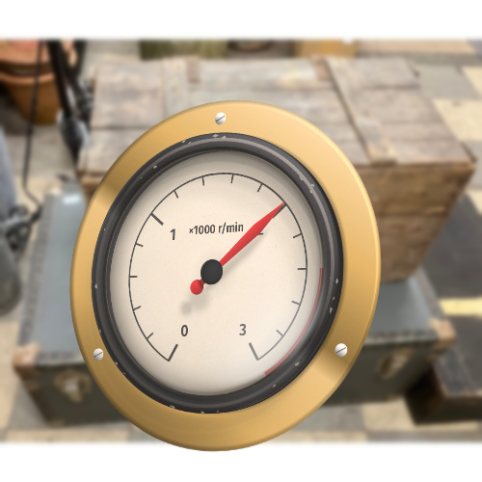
2000 rpm
